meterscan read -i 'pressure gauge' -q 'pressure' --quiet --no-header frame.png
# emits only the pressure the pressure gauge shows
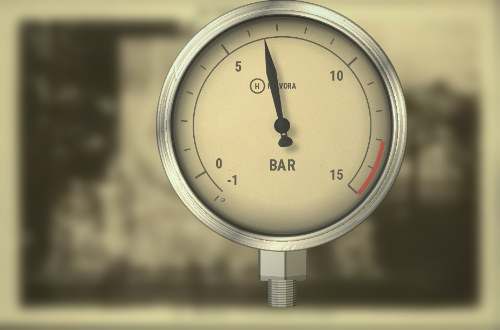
6.5 bar
